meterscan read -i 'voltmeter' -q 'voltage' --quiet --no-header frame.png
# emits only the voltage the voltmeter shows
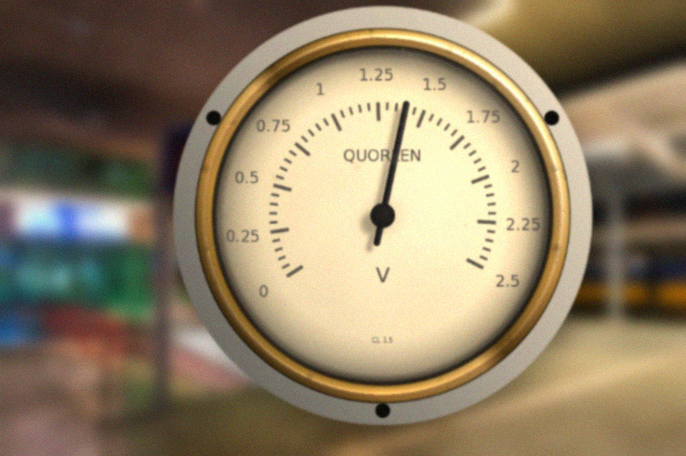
1.4 V
